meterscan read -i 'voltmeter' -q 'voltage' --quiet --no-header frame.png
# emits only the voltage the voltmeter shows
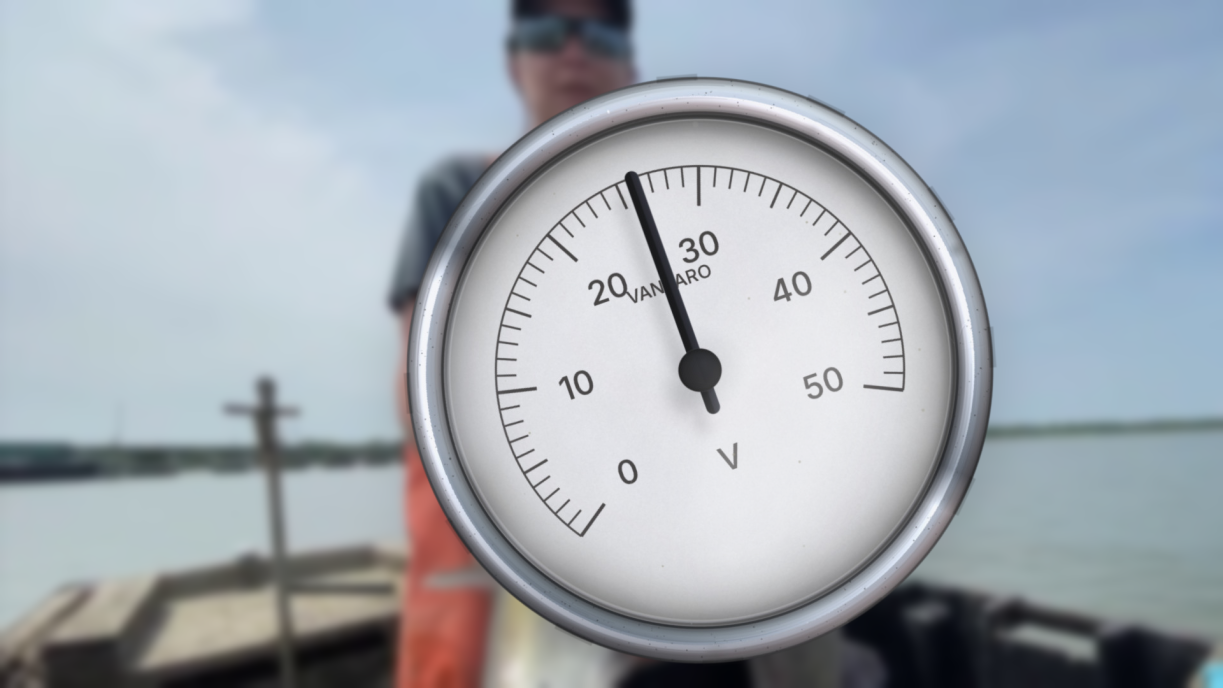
26 V
